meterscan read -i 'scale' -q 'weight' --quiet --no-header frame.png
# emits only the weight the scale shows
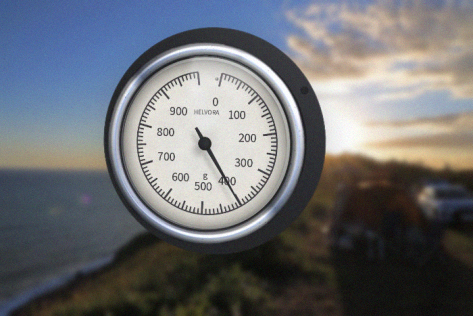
400 g
